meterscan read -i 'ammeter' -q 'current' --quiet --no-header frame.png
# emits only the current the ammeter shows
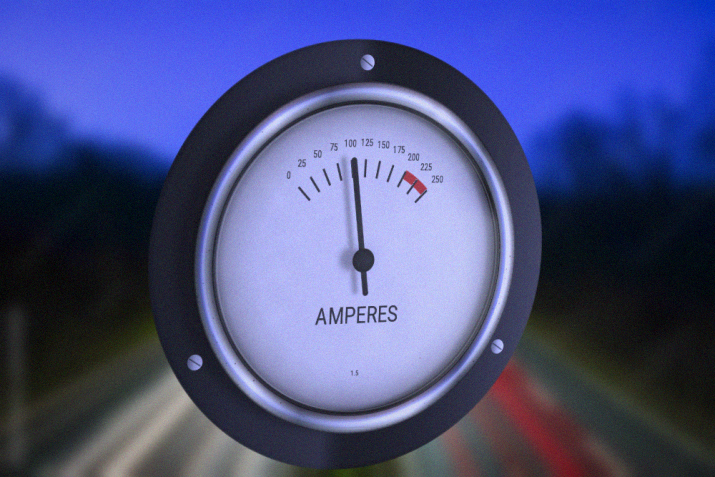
100 A
